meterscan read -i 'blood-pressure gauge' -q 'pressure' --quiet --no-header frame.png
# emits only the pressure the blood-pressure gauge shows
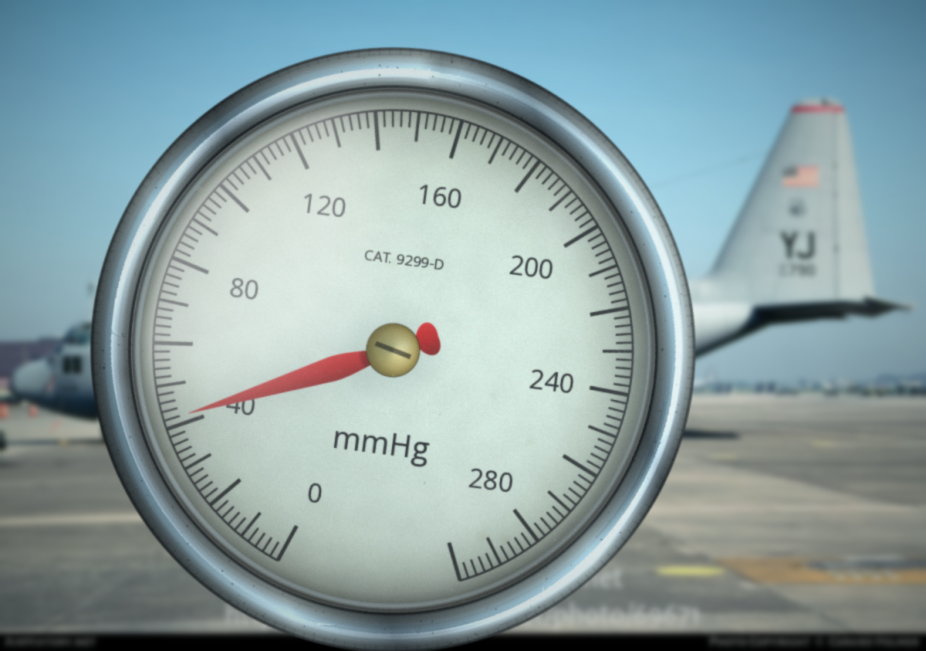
42 mmHg
